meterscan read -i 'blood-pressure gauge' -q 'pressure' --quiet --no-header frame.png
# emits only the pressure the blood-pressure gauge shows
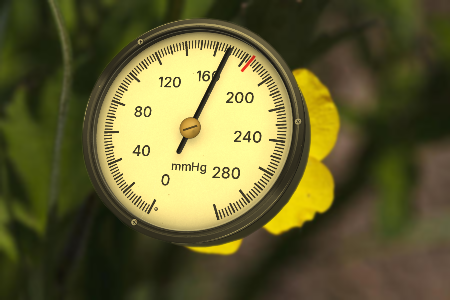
170 mmHg
